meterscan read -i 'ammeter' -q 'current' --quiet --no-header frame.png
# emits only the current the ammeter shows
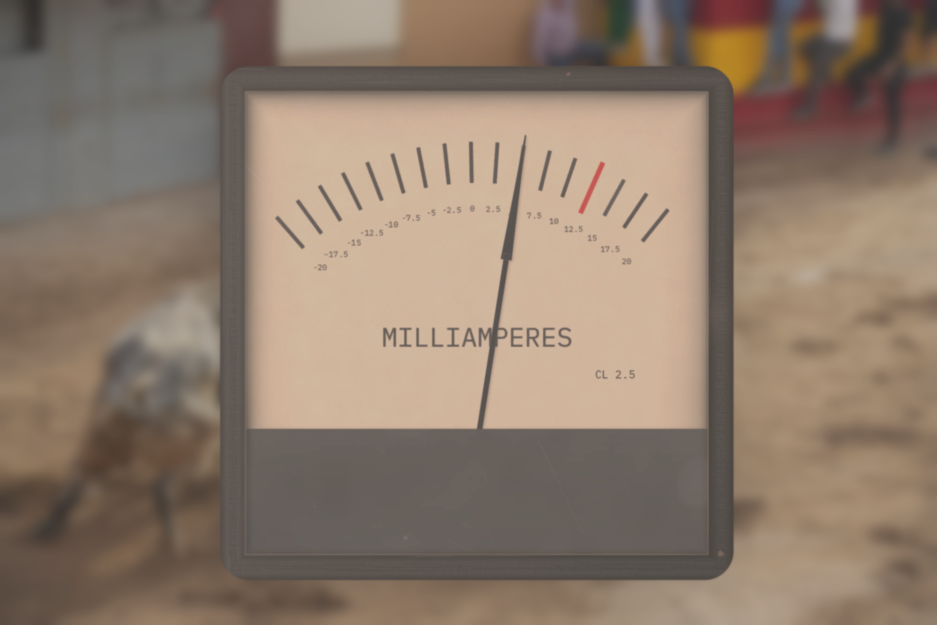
5 mA
